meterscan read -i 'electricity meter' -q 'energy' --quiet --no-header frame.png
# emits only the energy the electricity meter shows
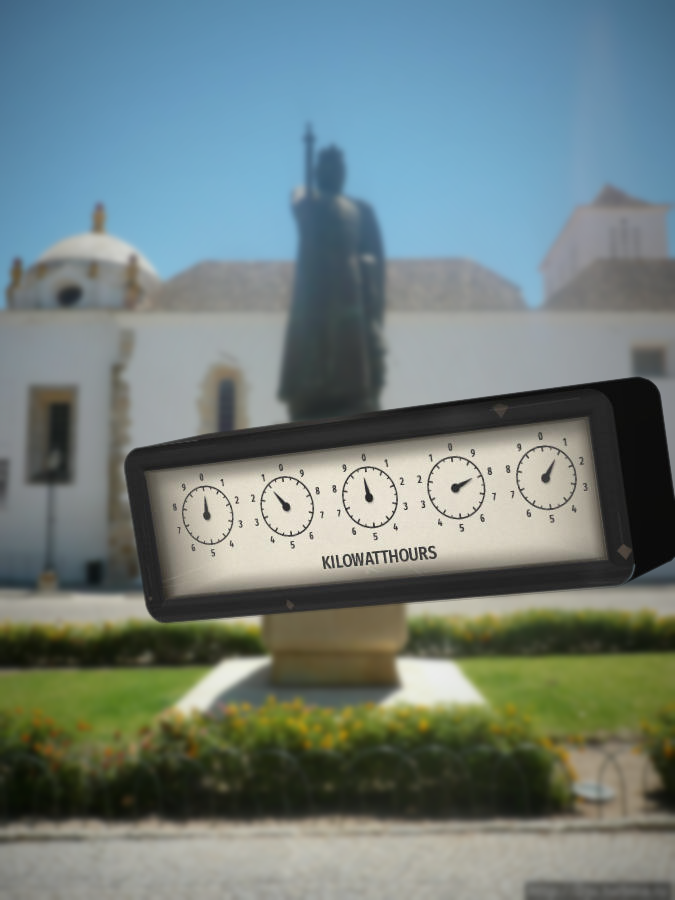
981 kWh
